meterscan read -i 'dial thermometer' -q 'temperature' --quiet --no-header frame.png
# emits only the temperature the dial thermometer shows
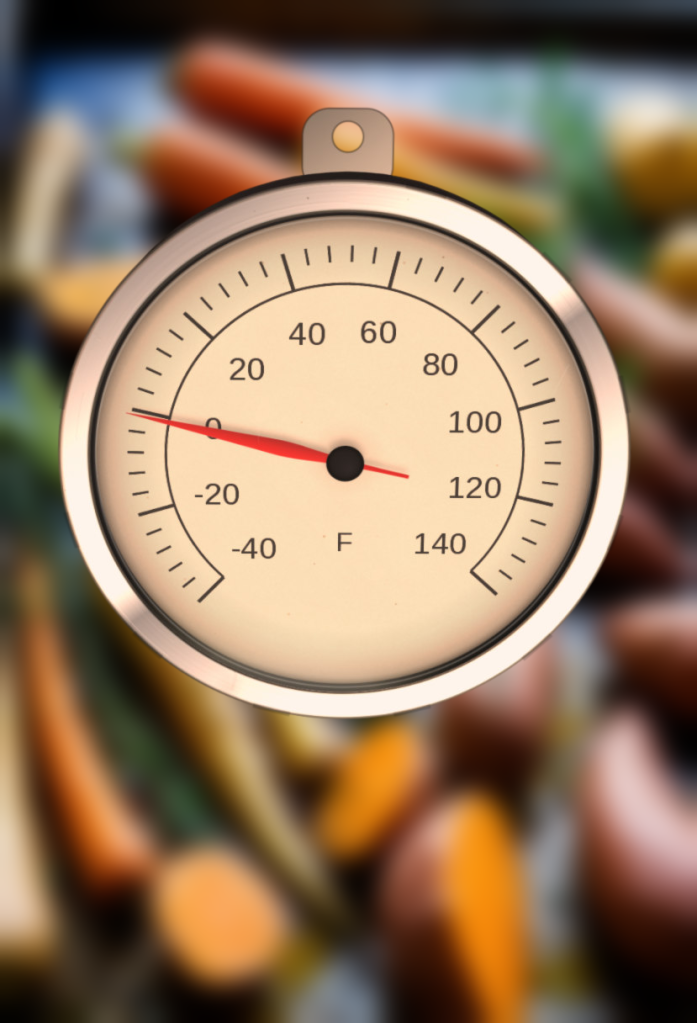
0 °F
